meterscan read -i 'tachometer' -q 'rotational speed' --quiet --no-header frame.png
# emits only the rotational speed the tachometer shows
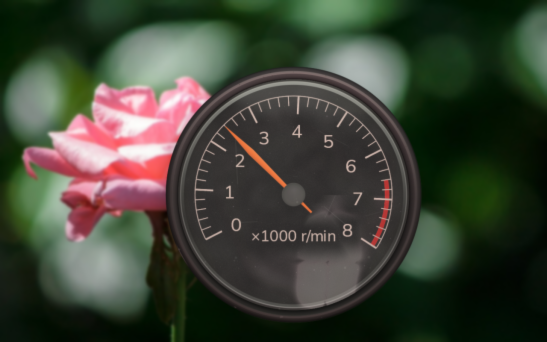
2400 rpm
